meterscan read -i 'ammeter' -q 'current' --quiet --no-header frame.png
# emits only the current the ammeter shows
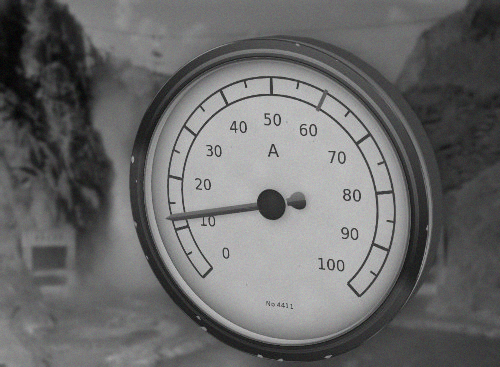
12.5 A
